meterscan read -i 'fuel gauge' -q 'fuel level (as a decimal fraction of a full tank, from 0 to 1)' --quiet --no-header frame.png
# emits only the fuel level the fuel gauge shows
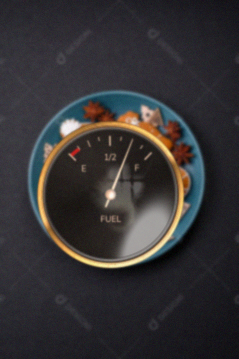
0.75
